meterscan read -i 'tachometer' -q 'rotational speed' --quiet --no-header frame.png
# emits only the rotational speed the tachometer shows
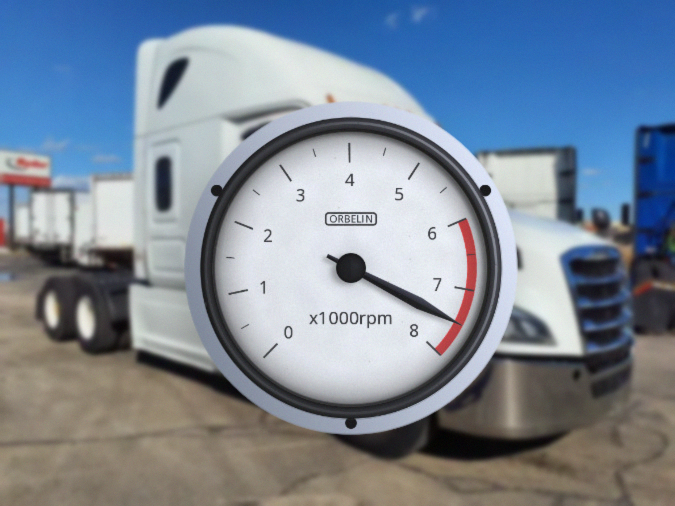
7500 rpm
